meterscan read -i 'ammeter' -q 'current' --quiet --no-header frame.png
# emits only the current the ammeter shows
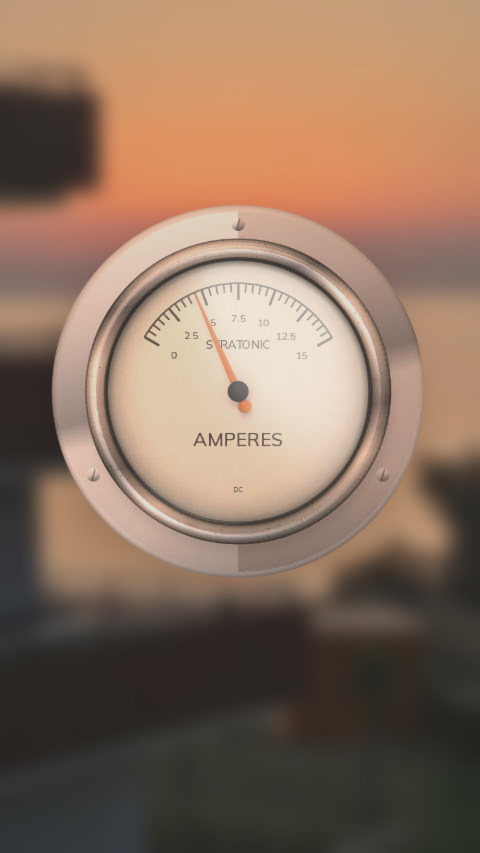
4.5 A
